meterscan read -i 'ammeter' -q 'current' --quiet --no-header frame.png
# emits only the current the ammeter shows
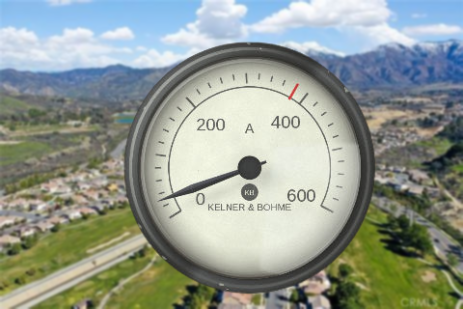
30 A
